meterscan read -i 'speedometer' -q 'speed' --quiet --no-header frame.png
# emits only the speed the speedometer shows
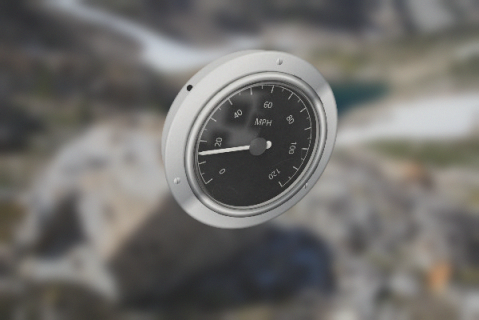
15 mph
